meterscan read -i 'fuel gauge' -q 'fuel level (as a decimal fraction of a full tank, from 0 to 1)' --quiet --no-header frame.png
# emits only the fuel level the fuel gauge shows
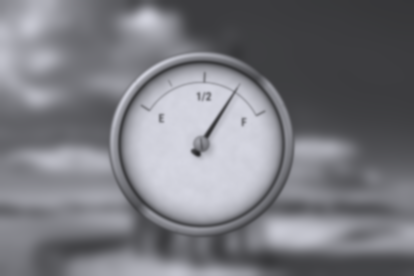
0.75
